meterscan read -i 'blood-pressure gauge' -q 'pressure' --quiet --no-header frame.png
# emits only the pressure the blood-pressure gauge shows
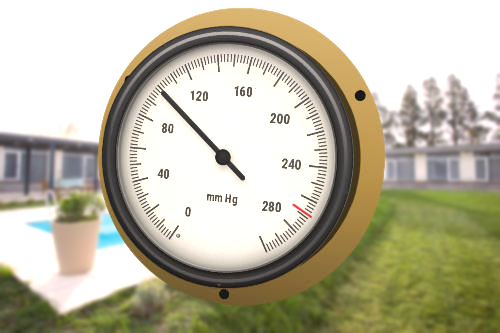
100 mmHg
